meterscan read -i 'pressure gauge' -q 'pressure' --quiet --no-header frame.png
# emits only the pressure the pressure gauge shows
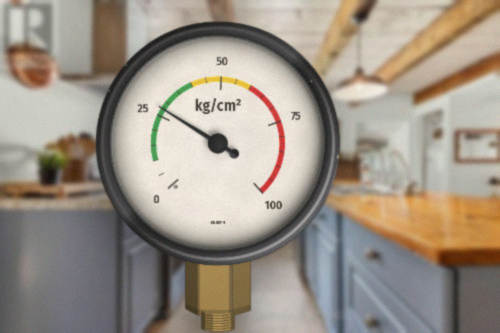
27.5 kg/cm²
